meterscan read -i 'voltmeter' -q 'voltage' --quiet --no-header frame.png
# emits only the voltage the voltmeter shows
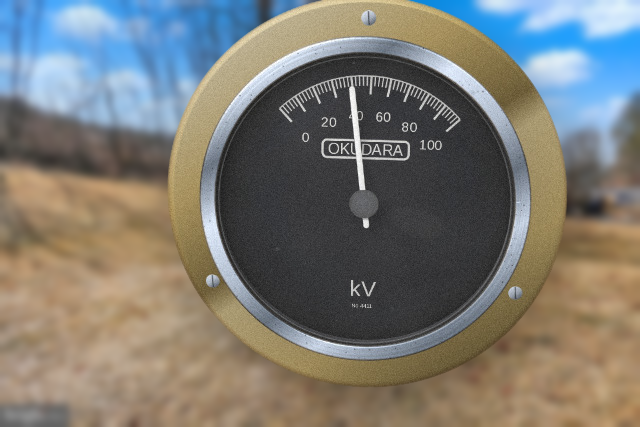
40 kV
